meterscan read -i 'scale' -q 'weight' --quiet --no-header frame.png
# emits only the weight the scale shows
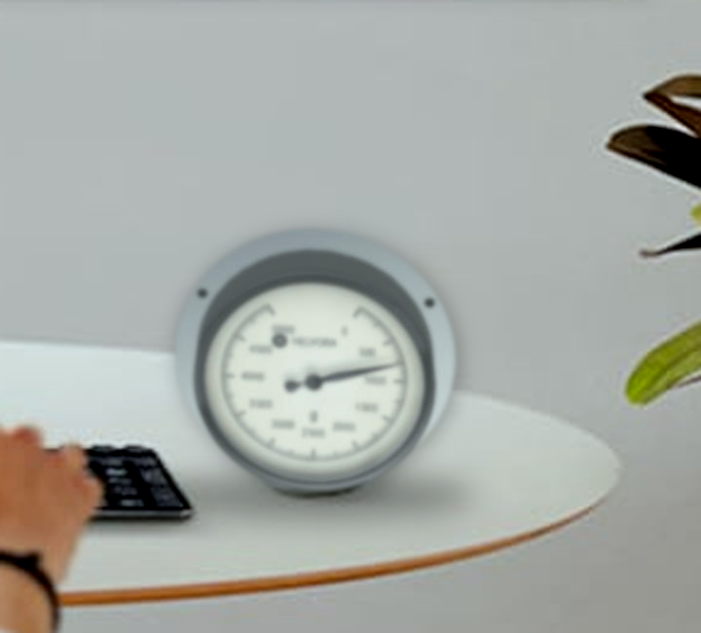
750 g
